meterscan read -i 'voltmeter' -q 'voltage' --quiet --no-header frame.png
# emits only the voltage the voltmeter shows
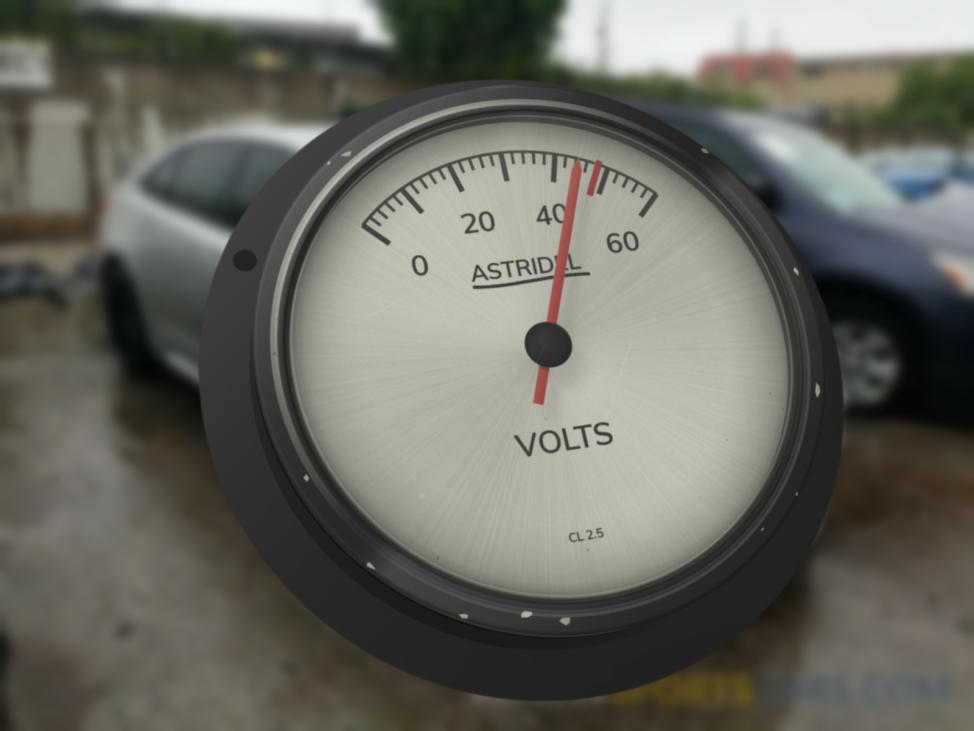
44 V
